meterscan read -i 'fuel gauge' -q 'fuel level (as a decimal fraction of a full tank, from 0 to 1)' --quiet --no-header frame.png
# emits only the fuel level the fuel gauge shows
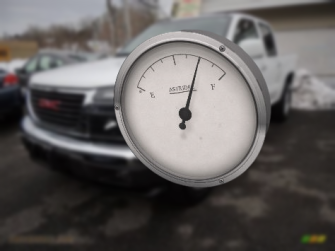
0.75
